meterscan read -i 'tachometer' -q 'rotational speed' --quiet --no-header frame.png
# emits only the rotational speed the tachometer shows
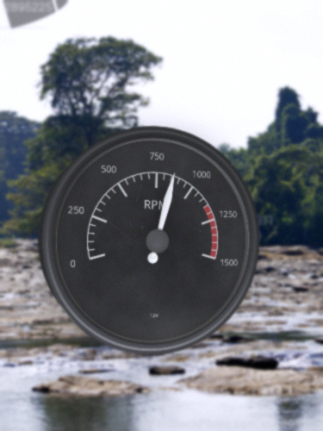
850 rpm
